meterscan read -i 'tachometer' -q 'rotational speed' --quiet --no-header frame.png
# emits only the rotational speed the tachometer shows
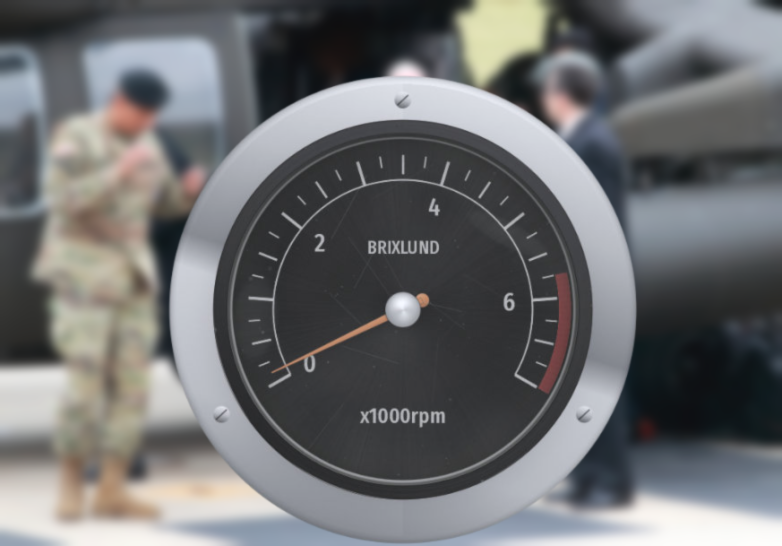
125 rpm
